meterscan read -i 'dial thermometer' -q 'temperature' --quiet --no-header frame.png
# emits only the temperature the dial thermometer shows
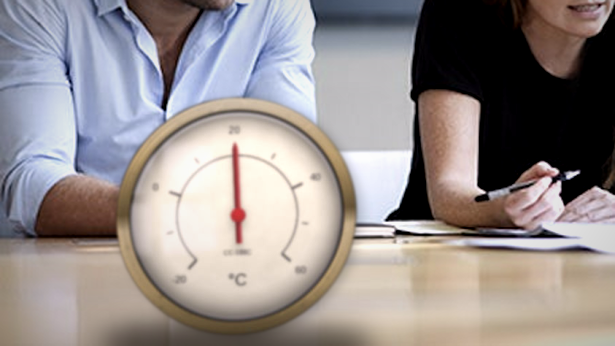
20 °C
